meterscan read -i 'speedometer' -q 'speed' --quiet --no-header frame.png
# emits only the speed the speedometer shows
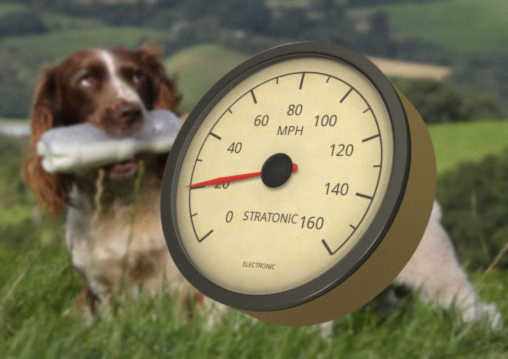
20 mph
